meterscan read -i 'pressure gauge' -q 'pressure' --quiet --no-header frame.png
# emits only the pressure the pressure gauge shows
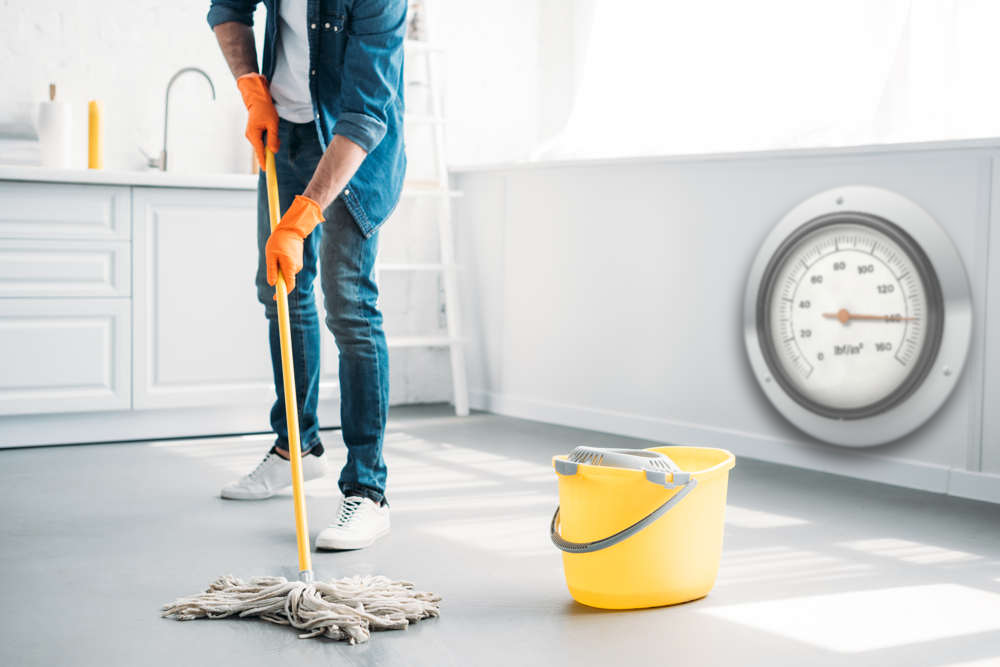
140 psi
